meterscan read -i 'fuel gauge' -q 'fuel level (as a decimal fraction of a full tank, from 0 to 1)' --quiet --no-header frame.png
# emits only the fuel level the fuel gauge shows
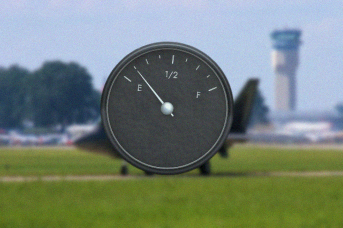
0.125
